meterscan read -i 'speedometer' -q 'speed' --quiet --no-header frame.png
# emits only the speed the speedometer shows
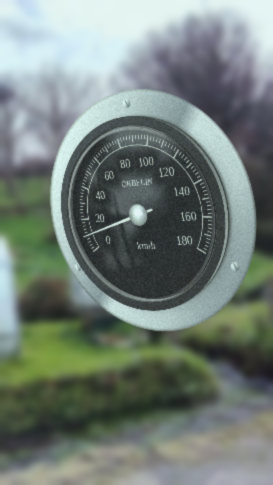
10 km/h
